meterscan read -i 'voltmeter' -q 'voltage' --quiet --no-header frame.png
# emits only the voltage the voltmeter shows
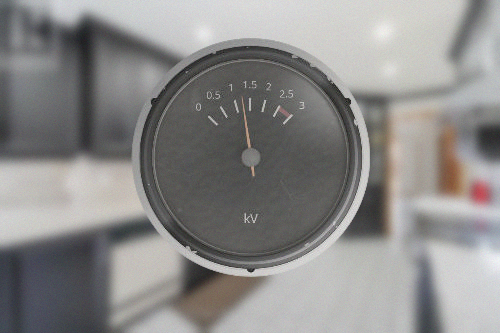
1.25 kV
